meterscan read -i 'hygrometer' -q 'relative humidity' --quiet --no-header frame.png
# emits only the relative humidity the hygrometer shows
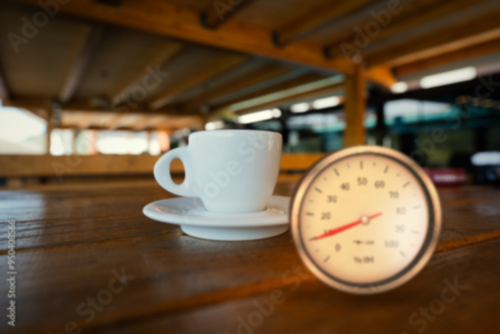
10 %
